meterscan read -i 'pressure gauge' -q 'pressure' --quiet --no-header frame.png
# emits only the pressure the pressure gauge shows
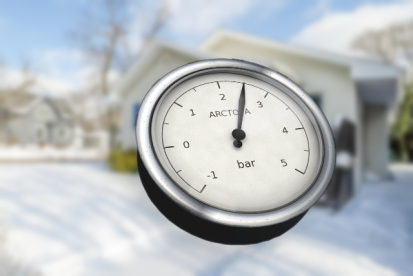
2.5 bar
